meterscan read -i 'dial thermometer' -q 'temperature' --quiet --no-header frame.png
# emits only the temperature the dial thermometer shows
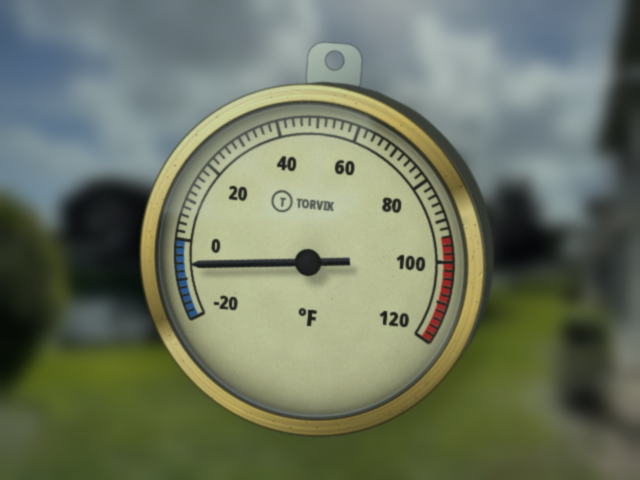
-6 °F
